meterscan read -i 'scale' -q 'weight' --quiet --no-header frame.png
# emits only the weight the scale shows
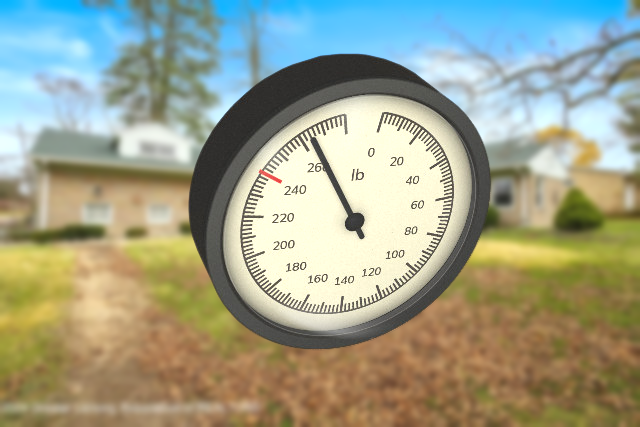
264 lb
